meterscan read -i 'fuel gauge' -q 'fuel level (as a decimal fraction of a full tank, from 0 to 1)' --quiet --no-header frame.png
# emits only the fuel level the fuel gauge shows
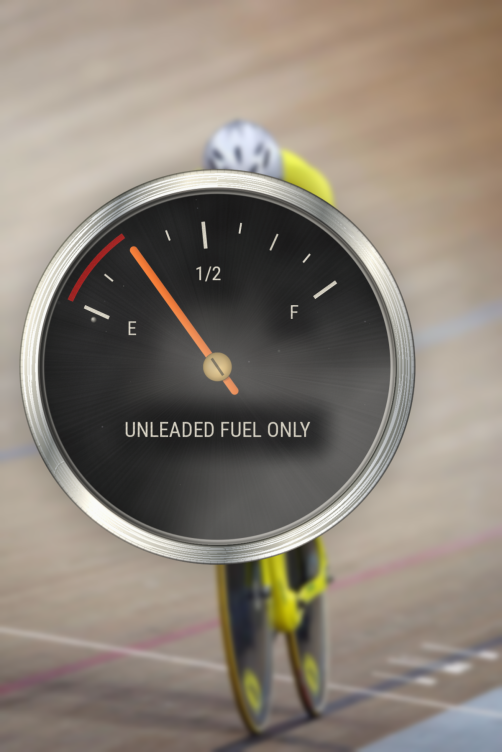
0.25
